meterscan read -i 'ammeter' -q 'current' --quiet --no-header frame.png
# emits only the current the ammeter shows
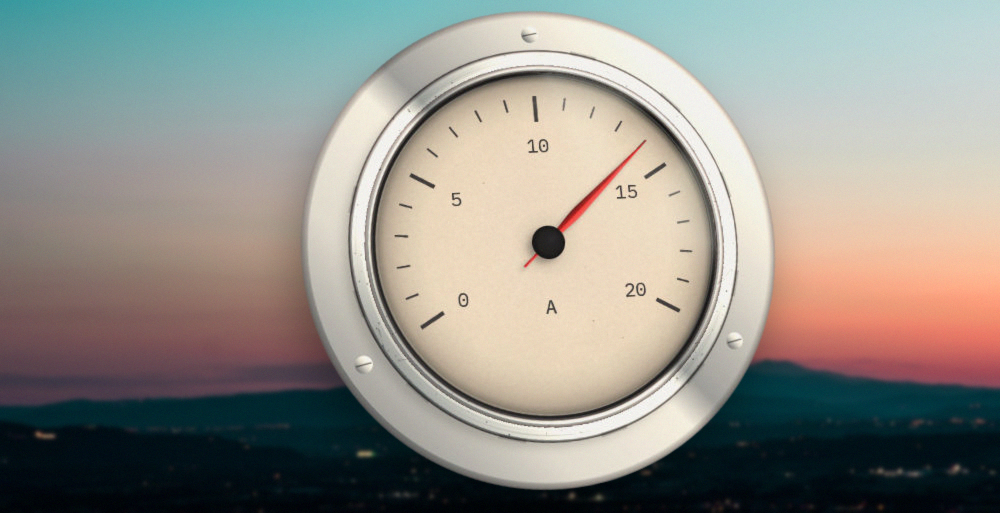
14 A
